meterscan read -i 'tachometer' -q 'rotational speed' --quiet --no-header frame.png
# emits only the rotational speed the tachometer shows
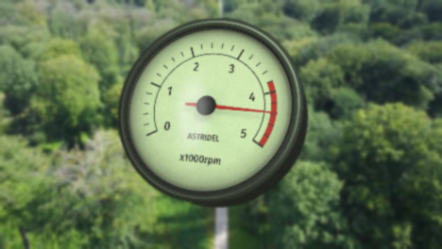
4400 rpm
